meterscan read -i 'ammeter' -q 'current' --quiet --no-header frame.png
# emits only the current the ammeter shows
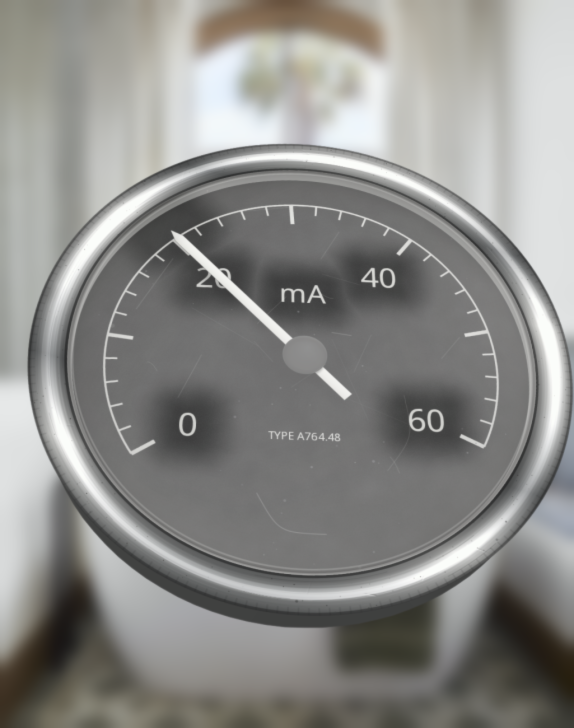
20 mA
